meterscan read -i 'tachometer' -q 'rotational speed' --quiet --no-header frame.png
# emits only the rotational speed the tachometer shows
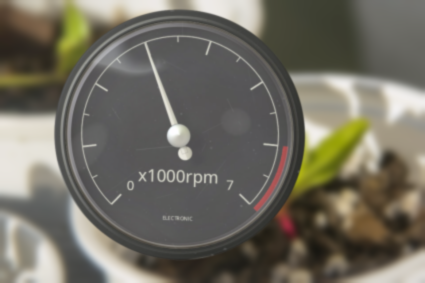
3000 rpm
